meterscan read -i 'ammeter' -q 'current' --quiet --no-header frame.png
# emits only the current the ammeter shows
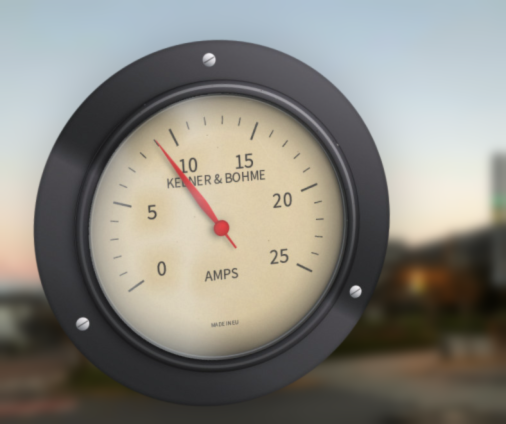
9 A
